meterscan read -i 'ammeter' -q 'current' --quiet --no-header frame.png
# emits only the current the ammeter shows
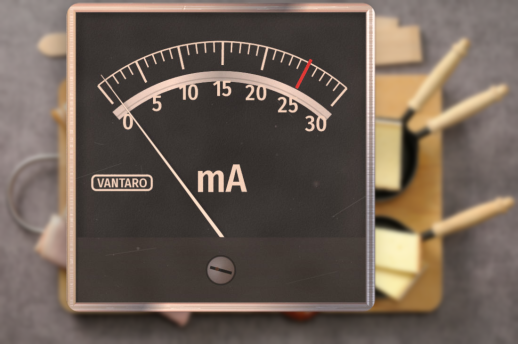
1 mA
